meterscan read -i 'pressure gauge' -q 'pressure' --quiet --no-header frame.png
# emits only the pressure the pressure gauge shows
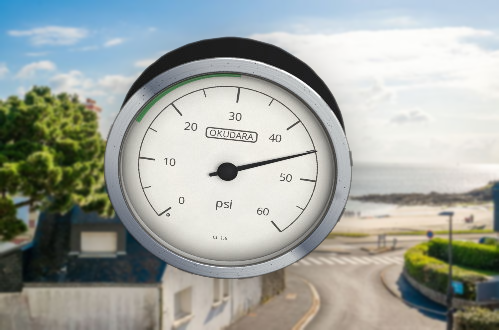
45 psi
